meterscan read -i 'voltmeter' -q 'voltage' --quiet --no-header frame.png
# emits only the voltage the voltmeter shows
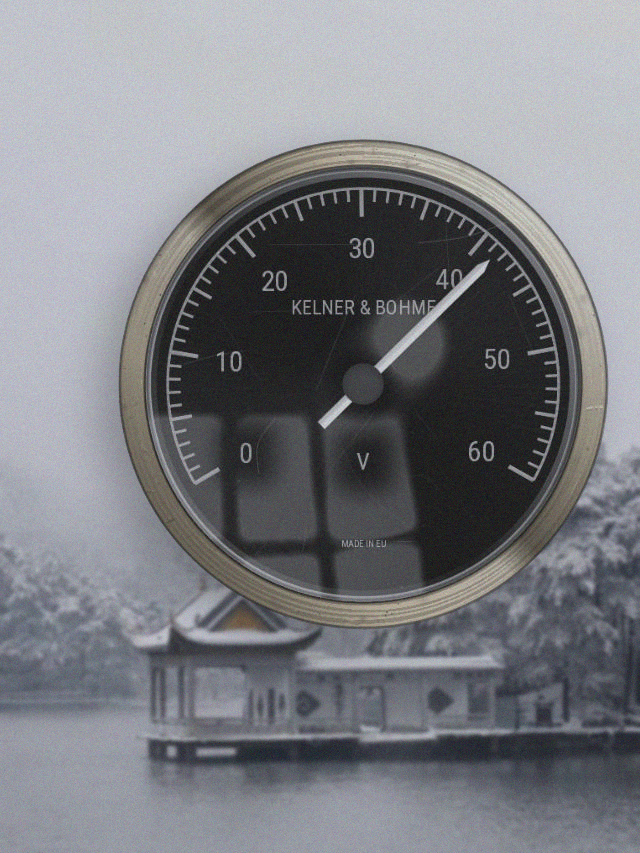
41.5 V
